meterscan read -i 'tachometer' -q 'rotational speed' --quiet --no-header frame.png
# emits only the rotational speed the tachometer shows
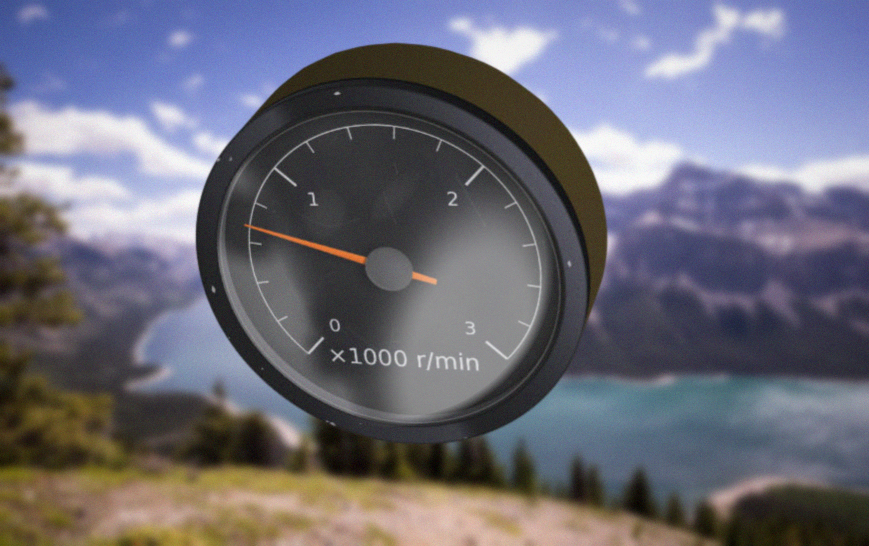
700 rpm
